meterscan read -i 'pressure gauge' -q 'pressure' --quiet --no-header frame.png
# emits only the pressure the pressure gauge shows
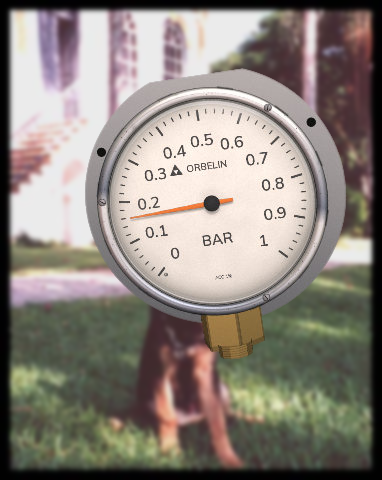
0.16 bar
